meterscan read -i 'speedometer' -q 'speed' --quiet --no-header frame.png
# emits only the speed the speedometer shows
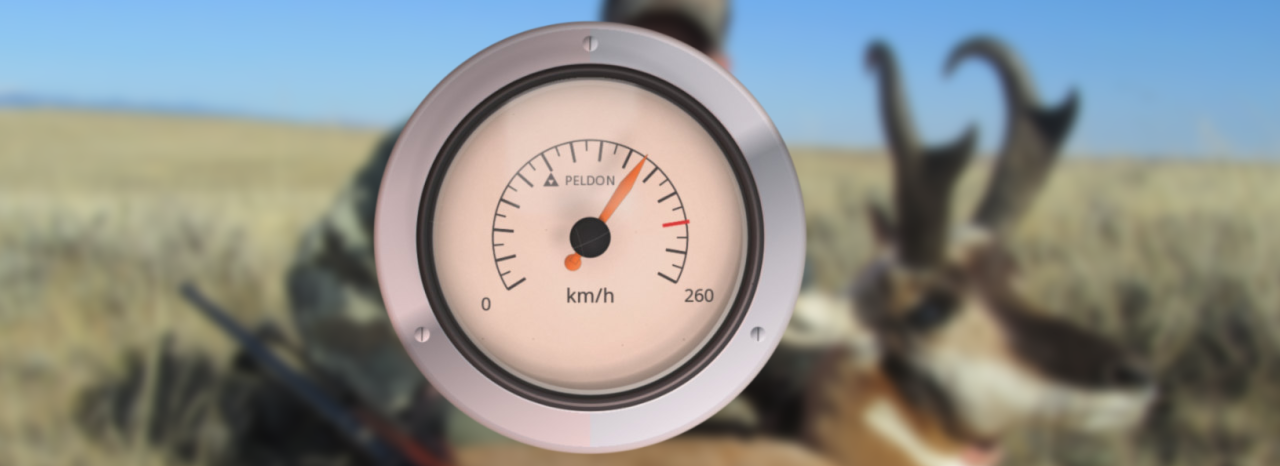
170 km/h
